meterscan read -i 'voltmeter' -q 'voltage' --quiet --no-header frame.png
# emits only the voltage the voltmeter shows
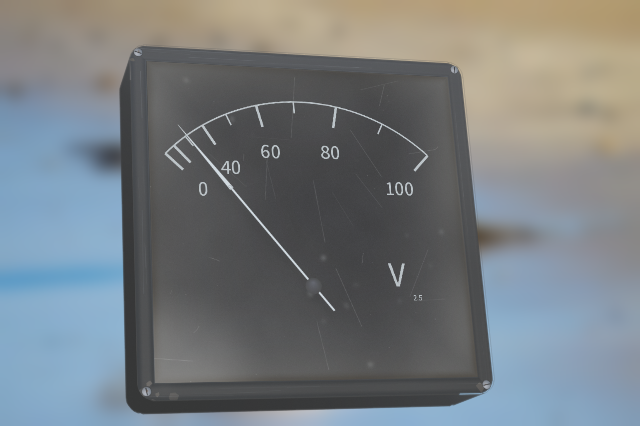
30 V
